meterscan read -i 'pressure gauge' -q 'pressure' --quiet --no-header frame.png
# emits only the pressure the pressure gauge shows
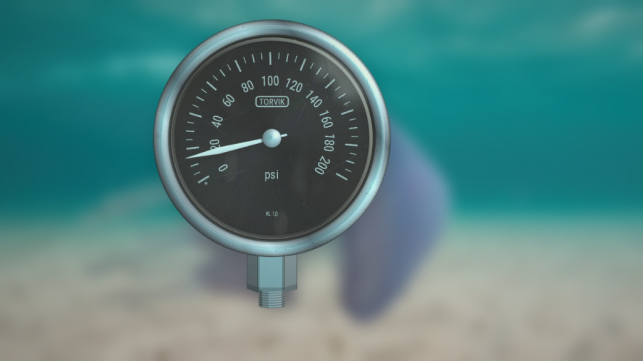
15 psi
